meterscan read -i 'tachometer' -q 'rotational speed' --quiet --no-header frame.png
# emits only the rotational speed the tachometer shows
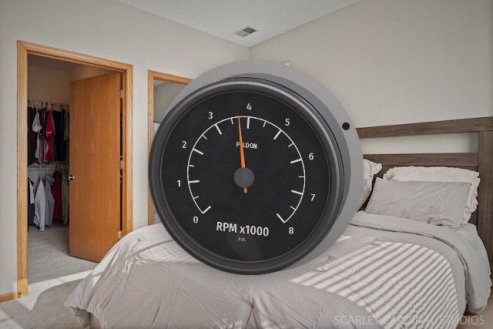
3750 rpm
